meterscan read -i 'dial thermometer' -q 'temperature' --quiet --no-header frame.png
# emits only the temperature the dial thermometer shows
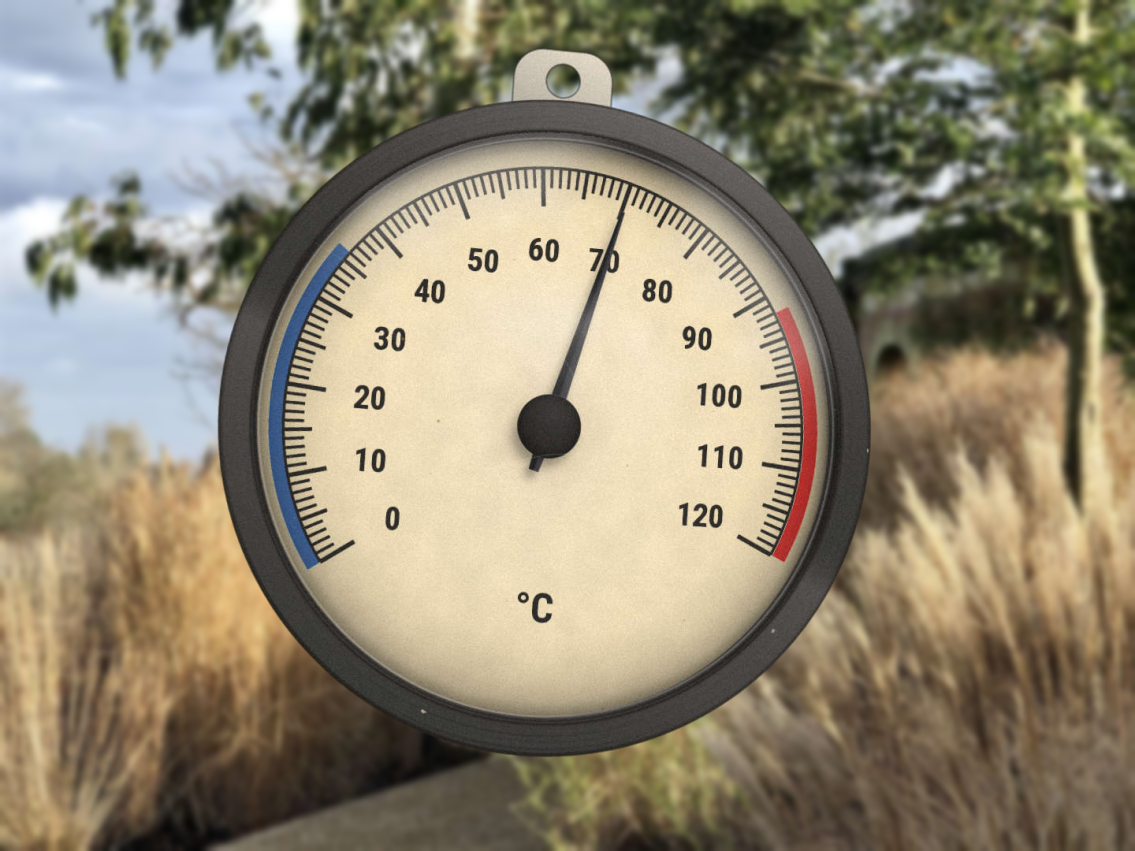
70 °C
